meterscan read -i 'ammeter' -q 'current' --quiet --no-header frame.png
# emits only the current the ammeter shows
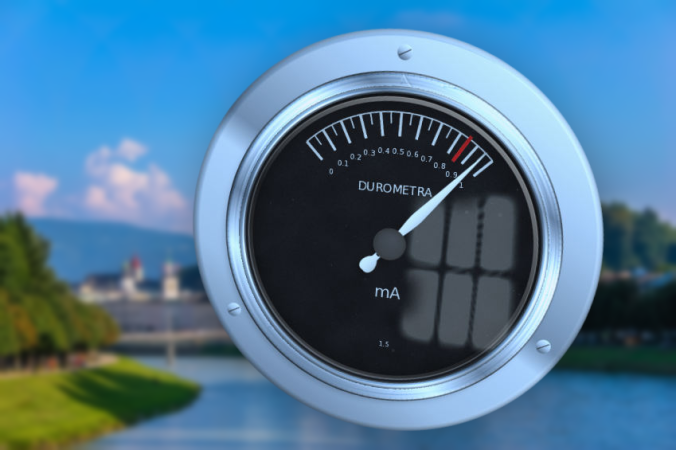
0.95 mA
